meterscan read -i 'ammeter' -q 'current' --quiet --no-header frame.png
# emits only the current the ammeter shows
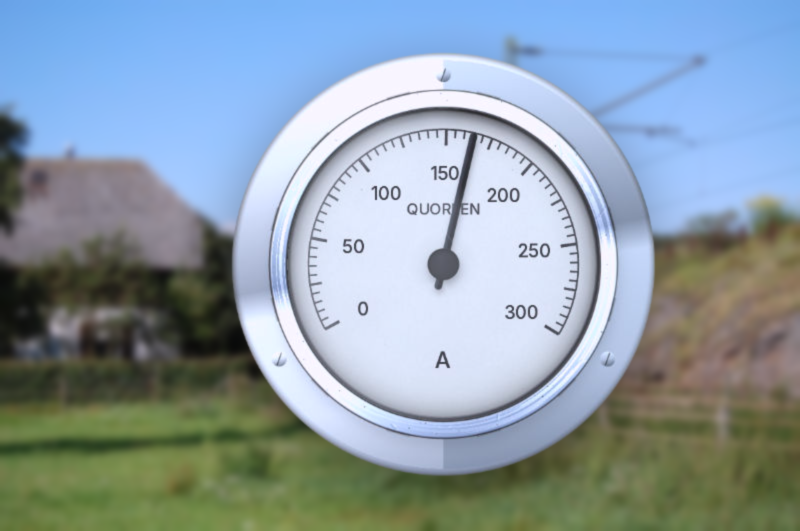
165 A
